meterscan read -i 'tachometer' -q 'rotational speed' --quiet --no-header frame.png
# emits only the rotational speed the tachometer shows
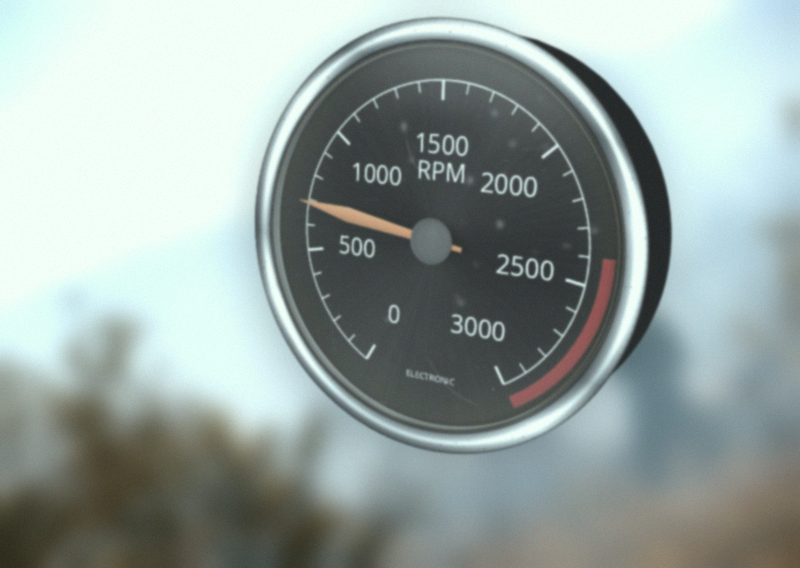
700 rpm
